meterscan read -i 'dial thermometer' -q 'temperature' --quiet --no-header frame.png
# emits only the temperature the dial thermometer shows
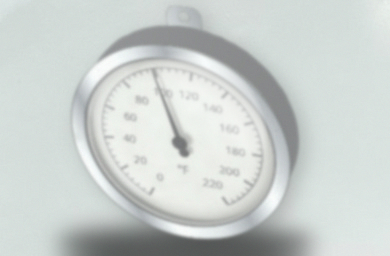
100 °F
